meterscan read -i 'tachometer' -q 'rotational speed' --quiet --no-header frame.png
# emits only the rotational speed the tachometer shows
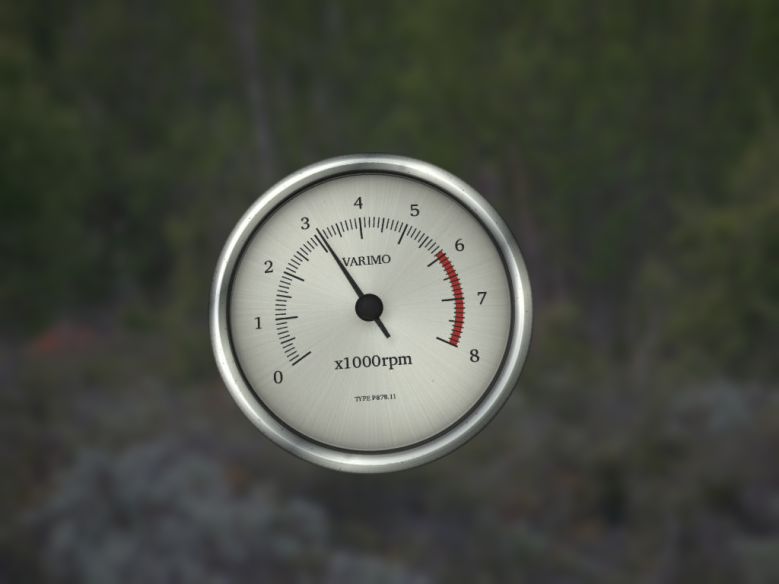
3100 rpm
